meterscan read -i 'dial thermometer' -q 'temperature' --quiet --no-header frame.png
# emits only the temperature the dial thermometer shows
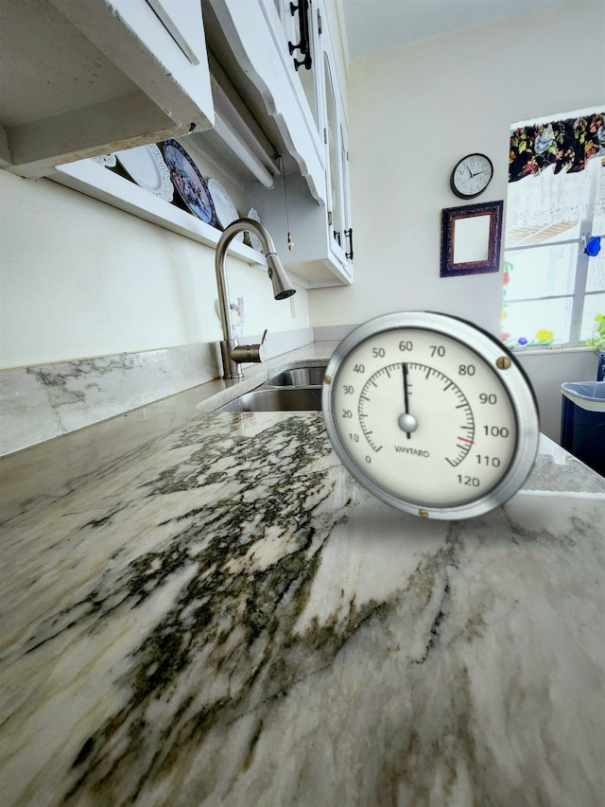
60 °C
